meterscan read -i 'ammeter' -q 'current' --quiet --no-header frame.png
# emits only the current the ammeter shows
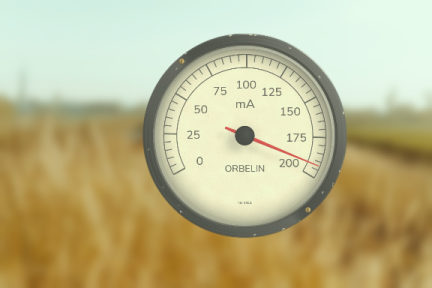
192.5 mA
